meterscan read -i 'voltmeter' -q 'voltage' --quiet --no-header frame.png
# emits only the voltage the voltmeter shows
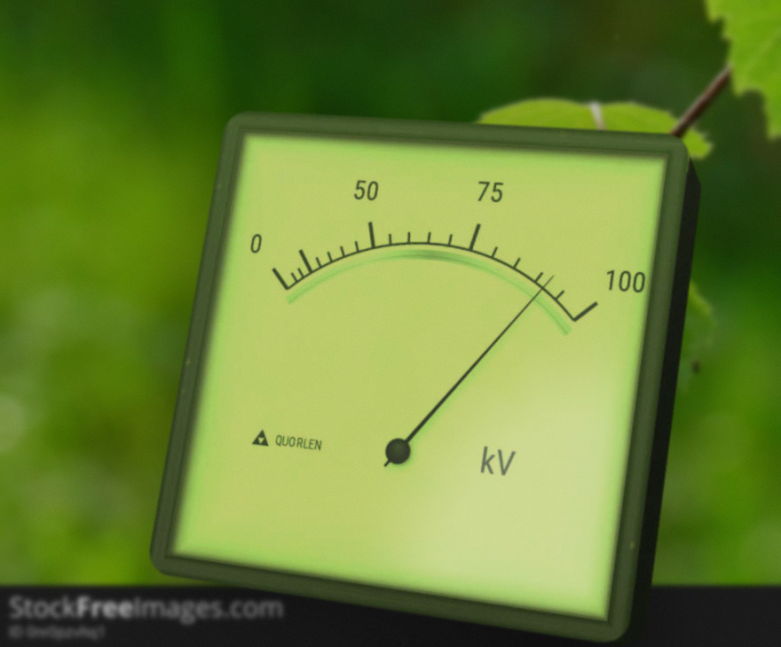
92.5 kV
